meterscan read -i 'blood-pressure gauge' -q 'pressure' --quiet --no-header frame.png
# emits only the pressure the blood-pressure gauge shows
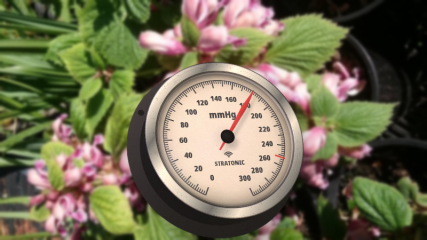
180 mmHg
